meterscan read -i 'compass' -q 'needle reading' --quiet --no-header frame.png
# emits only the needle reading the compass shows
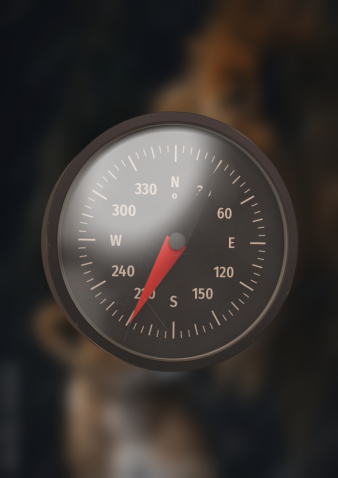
210 °
